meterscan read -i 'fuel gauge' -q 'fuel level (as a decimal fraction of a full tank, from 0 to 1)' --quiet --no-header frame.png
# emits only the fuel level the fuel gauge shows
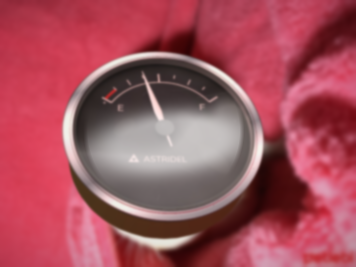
0.375
